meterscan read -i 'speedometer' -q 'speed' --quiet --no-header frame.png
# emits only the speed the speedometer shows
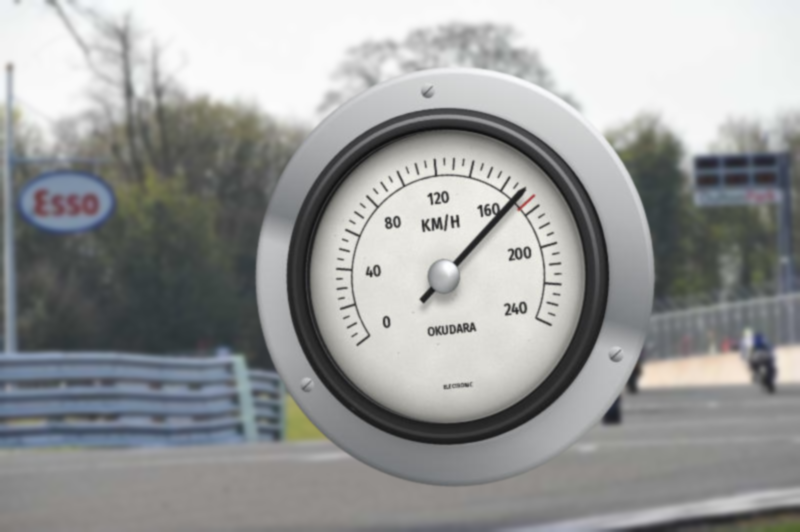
170 km/h
